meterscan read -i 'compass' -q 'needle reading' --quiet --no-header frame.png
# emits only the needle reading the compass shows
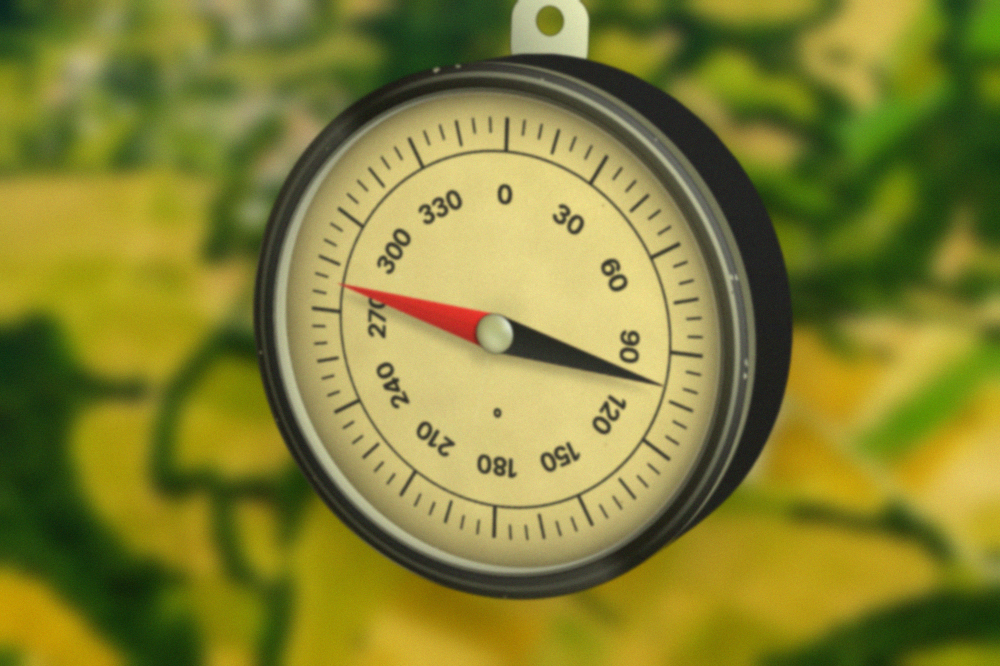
280 °
